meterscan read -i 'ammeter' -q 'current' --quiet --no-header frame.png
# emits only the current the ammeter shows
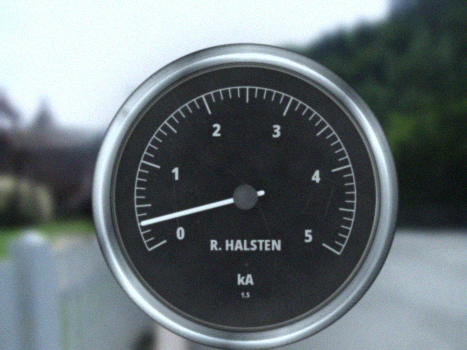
0.3 kA
